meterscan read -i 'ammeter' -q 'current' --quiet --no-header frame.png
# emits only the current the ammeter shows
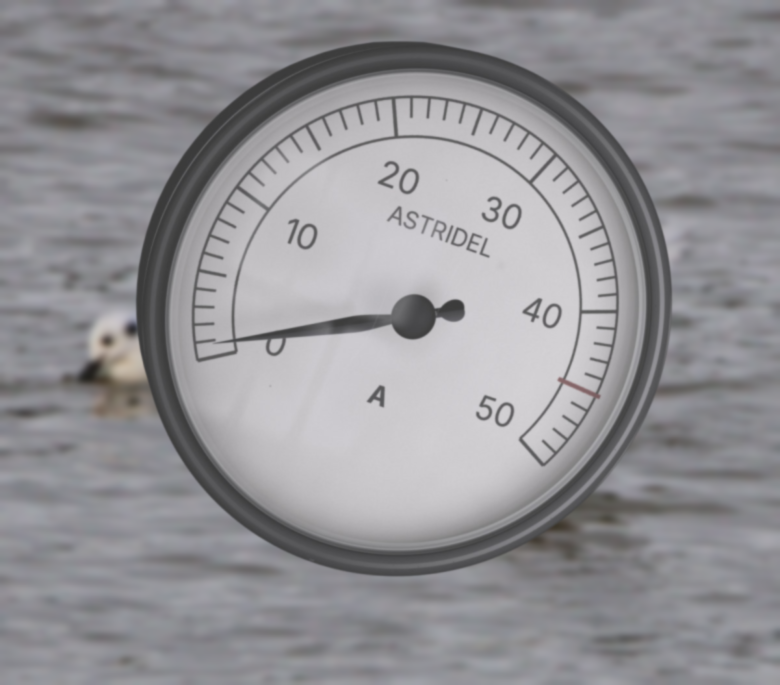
1 A
